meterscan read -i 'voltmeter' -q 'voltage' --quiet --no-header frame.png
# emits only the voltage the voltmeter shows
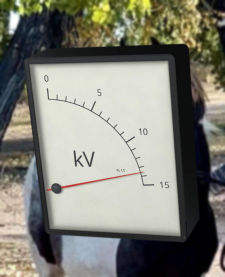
13.5 kV
